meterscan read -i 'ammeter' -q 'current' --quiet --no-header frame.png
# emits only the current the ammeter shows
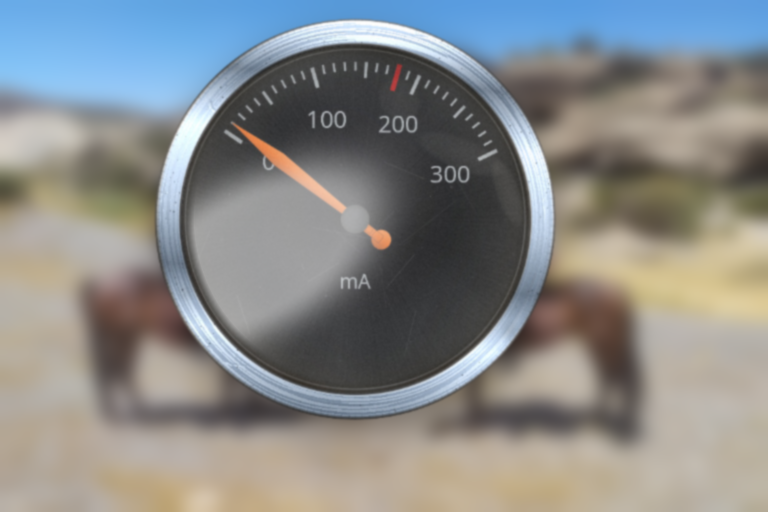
10 mA
